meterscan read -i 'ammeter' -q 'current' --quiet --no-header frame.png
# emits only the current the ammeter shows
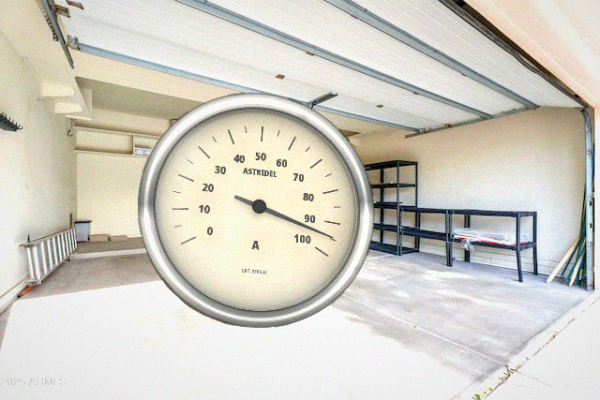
95 A
